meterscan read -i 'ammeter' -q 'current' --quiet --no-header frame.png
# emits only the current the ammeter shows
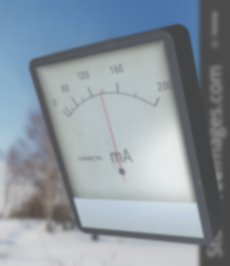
140 mA
